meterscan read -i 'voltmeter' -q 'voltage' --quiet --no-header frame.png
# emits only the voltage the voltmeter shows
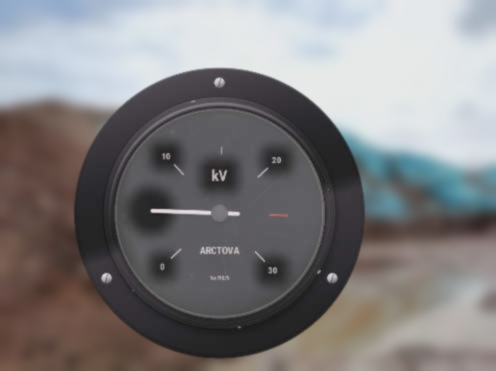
5 kV
